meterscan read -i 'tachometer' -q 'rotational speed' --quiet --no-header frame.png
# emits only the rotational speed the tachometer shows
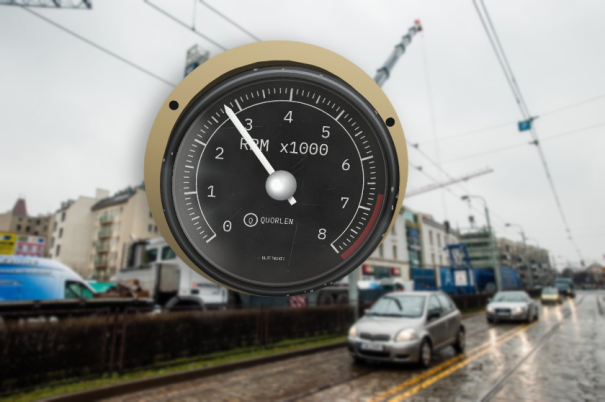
2800 rpm
